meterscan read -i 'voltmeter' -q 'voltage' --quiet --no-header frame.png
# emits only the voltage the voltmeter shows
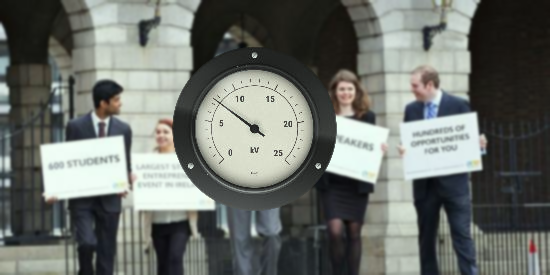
7.5 kV
